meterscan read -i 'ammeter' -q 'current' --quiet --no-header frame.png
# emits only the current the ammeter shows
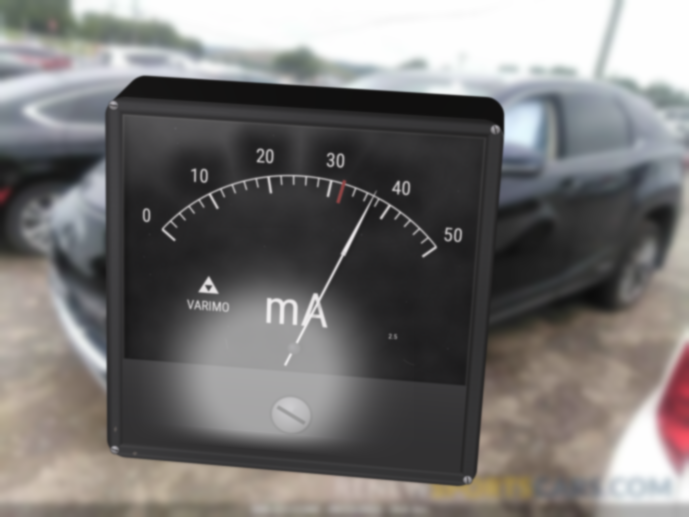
37 mA
